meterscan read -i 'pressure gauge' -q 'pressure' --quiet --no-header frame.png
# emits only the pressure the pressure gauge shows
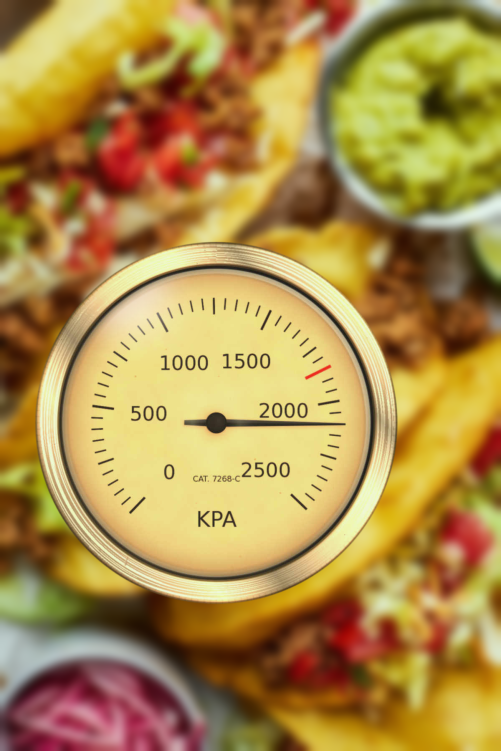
2100 kPa
